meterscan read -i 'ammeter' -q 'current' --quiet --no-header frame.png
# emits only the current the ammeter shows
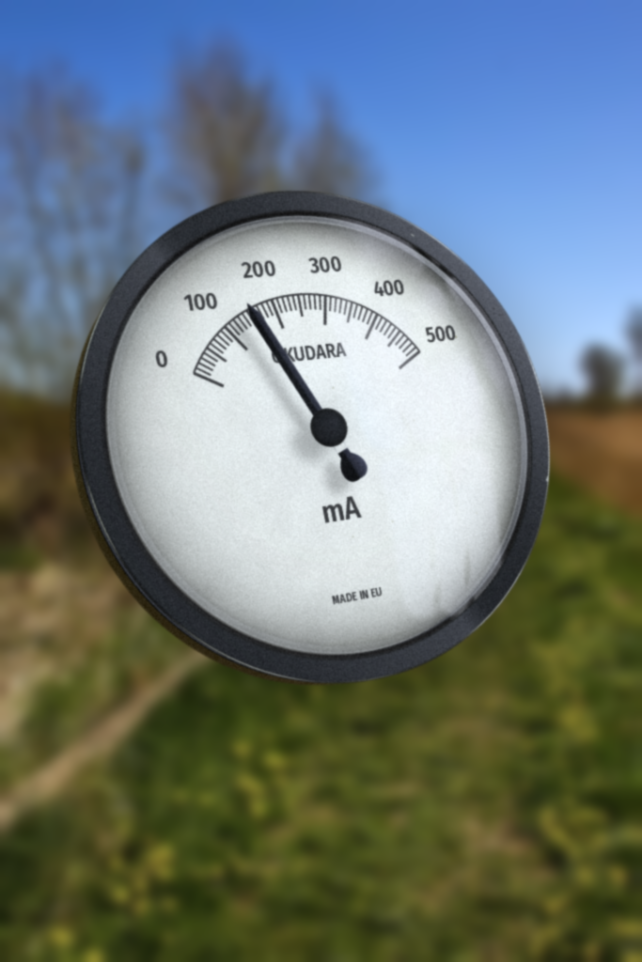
150 mA
